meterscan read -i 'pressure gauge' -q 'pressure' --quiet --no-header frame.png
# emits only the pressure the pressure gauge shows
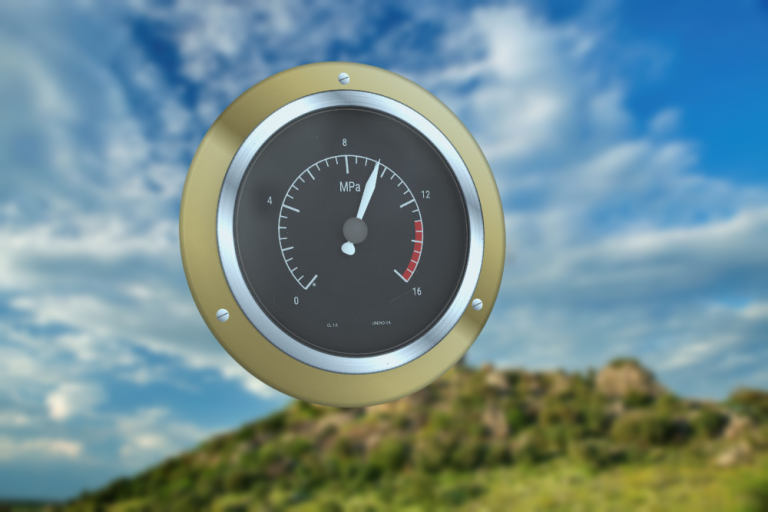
9.5 MPa
